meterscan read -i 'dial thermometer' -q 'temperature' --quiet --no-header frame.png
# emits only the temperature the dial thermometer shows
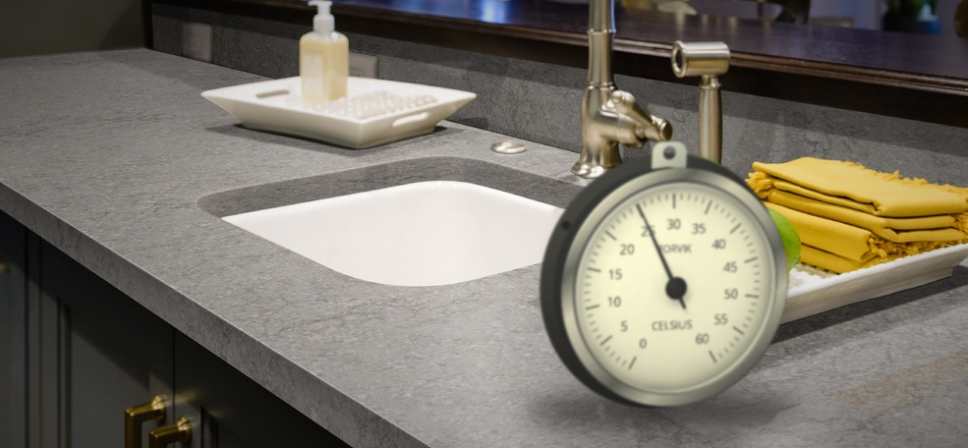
25 °C
